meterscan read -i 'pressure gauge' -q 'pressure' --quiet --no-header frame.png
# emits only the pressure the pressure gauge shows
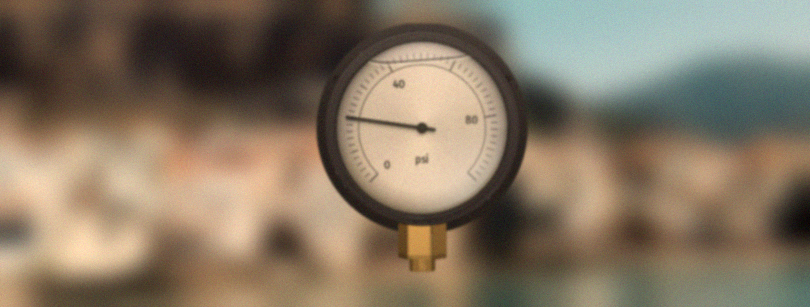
20 psi
